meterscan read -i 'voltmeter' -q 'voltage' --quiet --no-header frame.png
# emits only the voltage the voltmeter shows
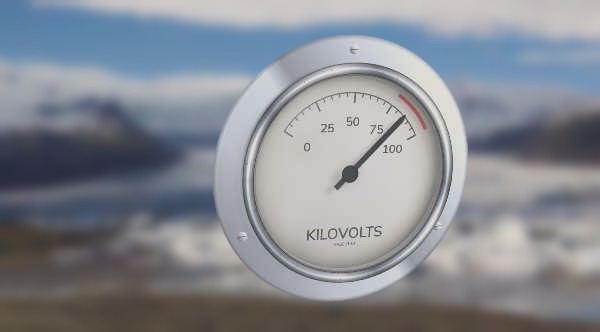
85 kV
